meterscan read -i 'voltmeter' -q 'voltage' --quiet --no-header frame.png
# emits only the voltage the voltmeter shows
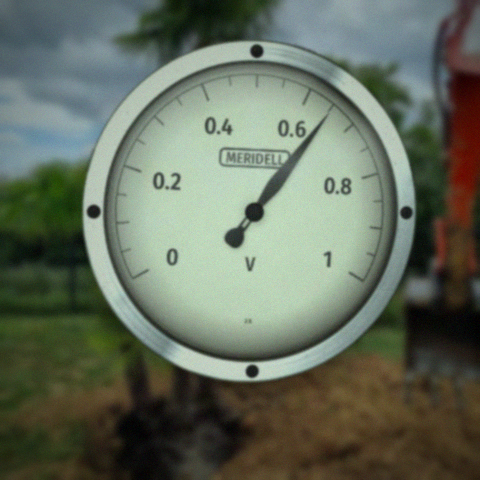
0.65 V
